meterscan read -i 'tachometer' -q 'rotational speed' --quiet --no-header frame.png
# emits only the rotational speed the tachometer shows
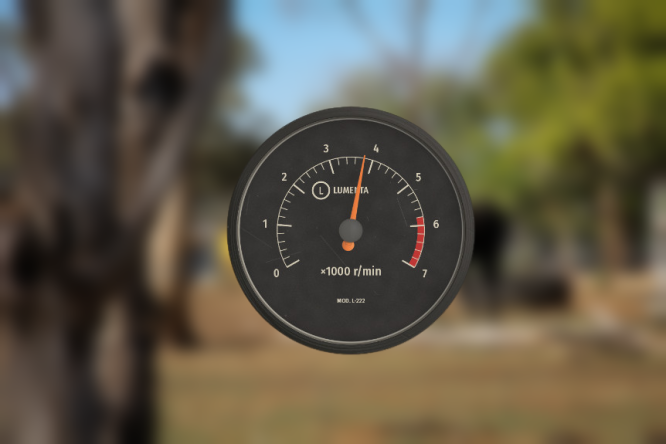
3800 rpm
